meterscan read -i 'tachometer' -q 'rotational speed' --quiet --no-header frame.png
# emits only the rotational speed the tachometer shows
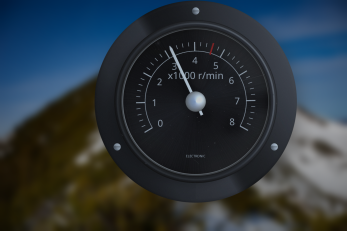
3200 rpm
